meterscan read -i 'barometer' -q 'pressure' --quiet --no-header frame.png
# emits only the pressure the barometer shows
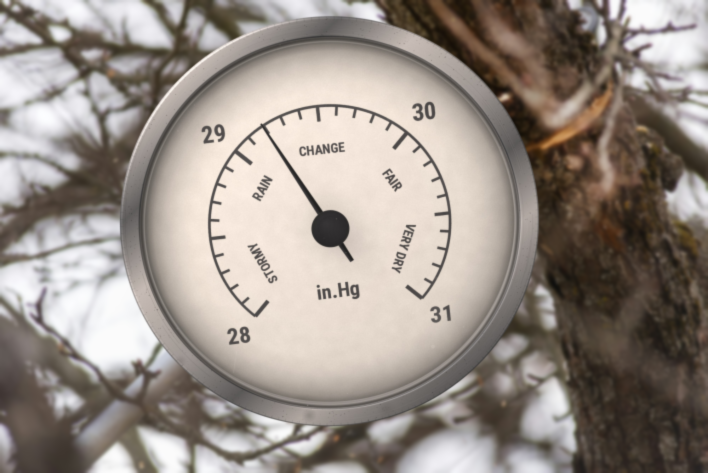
29.2 inHg
